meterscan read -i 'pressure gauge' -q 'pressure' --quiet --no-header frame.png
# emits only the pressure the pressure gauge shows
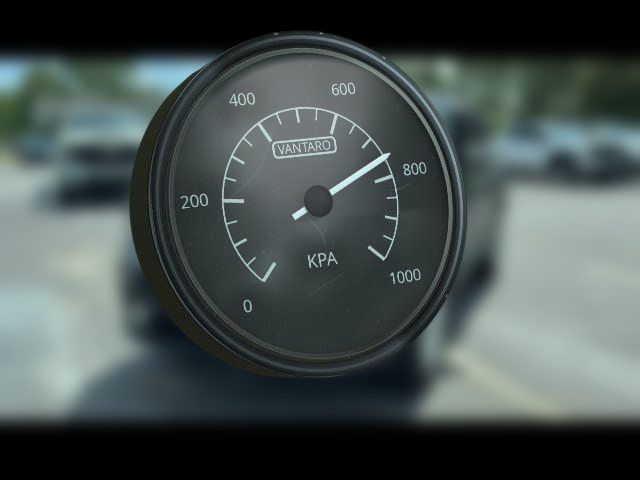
750 kPa
